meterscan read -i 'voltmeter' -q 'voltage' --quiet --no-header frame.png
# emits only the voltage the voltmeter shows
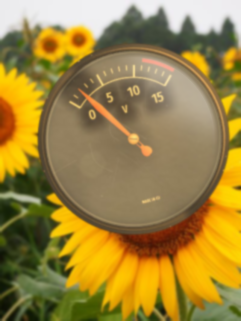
2 V
